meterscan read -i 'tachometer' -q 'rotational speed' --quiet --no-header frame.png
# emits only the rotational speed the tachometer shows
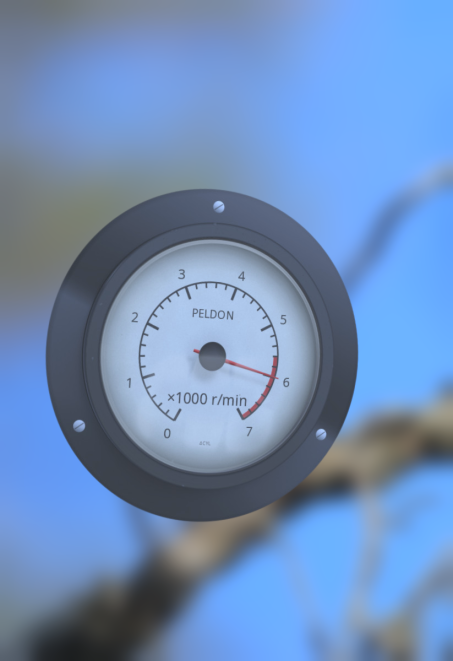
6000 rpm
